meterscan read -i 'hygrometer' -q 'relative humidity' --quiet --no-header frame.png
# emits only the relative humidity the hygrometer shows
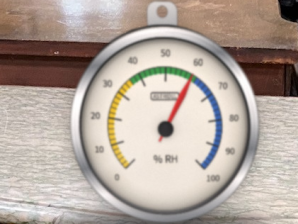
60 %
